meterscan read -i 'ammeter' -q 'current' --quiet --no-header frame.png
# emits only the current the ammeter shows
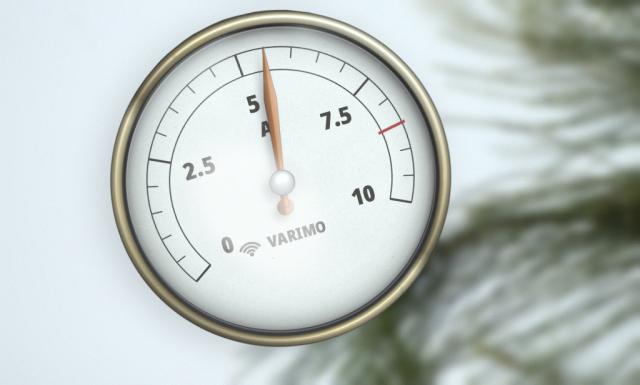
5.5 A
